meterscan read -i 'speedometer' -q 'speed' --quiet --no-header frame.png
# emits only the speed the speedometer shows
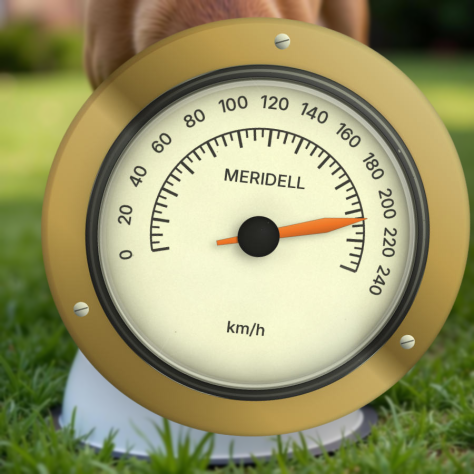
205 km/h
